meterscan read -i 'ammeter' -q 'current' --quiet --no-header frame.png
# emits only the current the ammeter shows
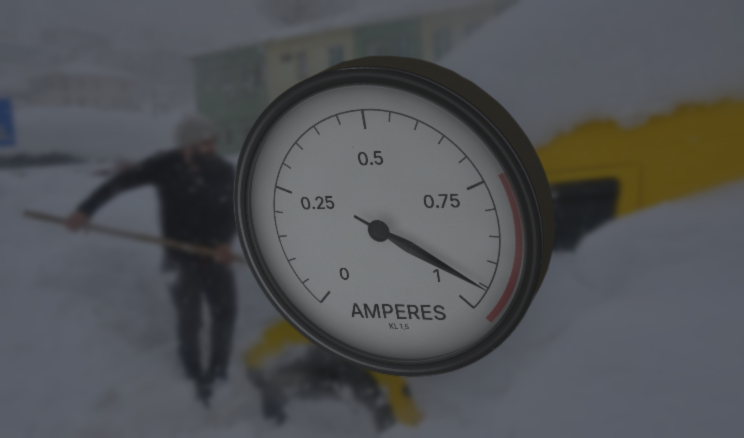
0.95 A
